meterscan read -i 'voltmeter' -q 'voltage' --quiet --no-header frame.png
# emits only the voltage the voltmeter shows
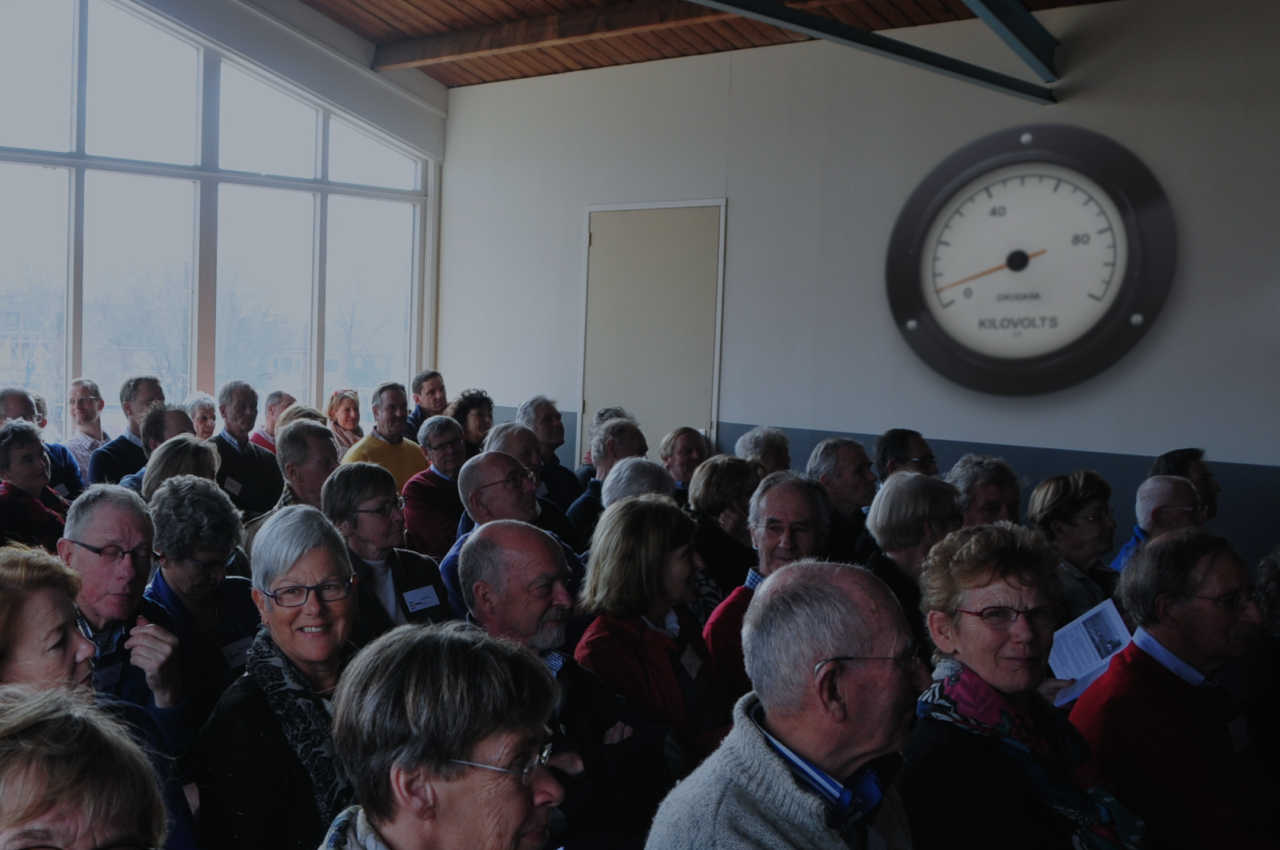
5 kV
